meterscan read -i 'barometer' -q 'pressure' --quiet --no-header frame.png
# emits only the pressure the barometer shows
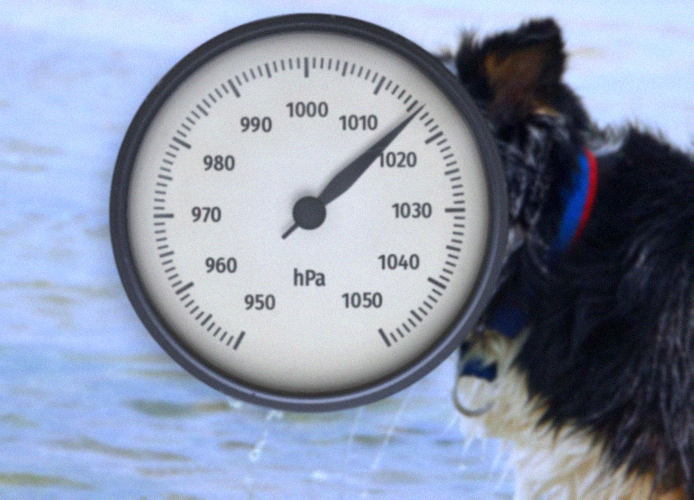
1016 hPa
